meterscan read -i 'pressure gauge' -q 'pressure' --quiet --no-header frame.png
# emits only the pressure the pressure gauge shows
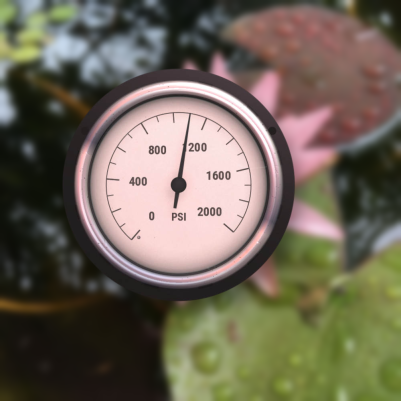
1100 psi
